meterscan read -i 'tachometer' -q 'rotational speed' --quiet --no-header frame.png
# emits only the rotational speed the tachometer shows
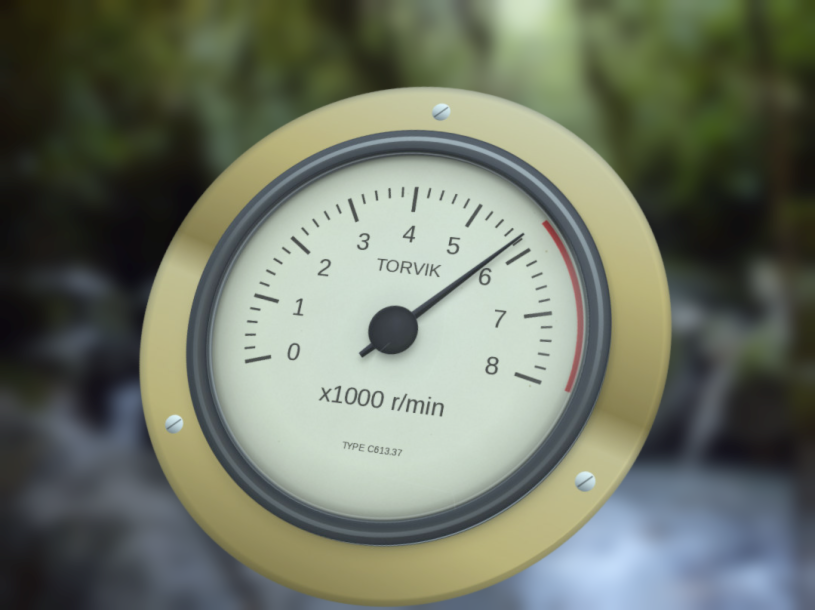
5800 rpm
